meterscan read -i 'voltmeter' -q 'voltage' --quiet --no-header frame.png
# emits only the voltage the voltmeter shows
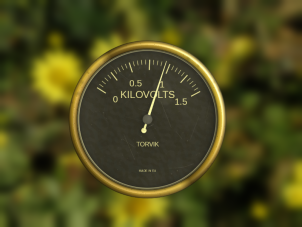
0.95 kV
